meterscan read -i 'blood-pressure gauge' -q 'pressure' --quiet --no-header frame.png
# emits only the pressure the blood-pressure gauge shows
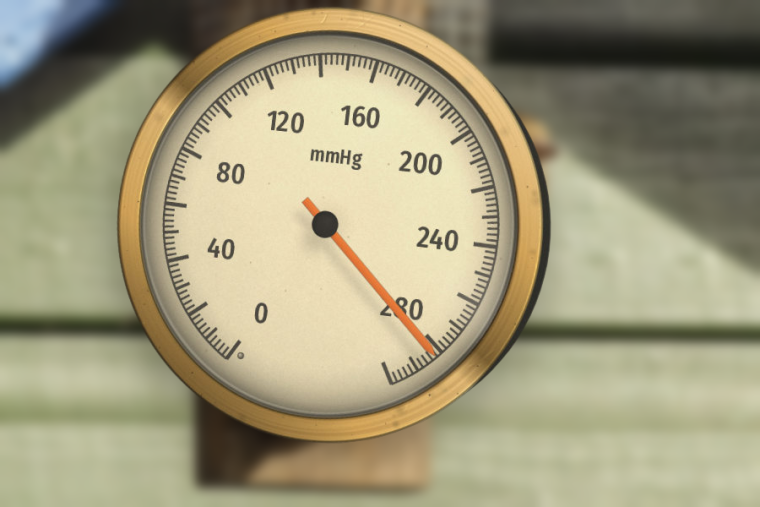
282 mmHg
